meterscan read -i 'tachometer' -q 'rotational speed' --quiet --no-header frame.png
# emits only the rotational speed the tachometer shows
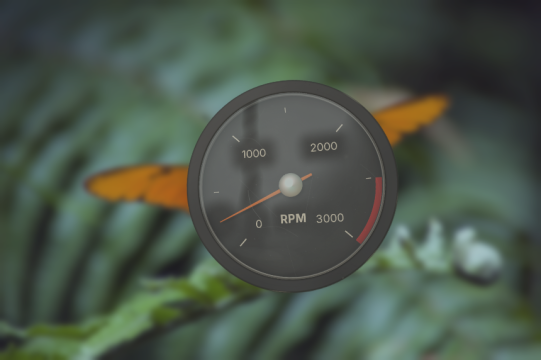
250 rpm
